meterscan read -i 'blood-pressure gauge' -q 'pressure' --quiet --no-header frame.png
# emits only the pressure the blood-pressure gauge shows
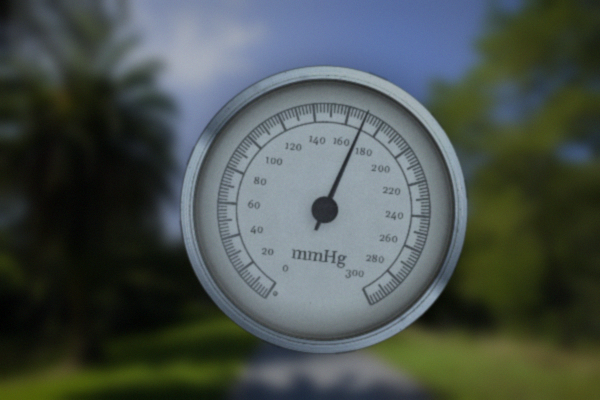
170 mmHg
